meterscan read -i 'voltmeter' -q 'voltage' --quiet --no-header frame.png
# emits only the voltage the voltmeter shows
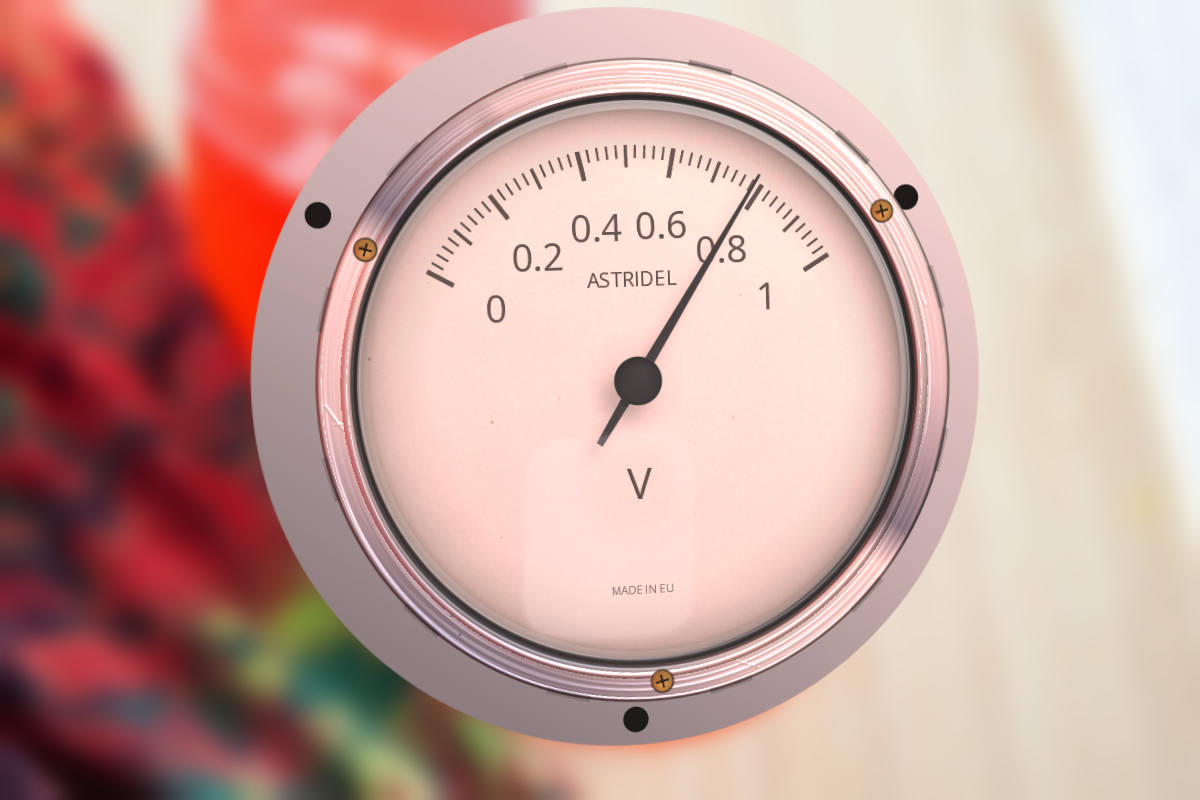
0.78 V
